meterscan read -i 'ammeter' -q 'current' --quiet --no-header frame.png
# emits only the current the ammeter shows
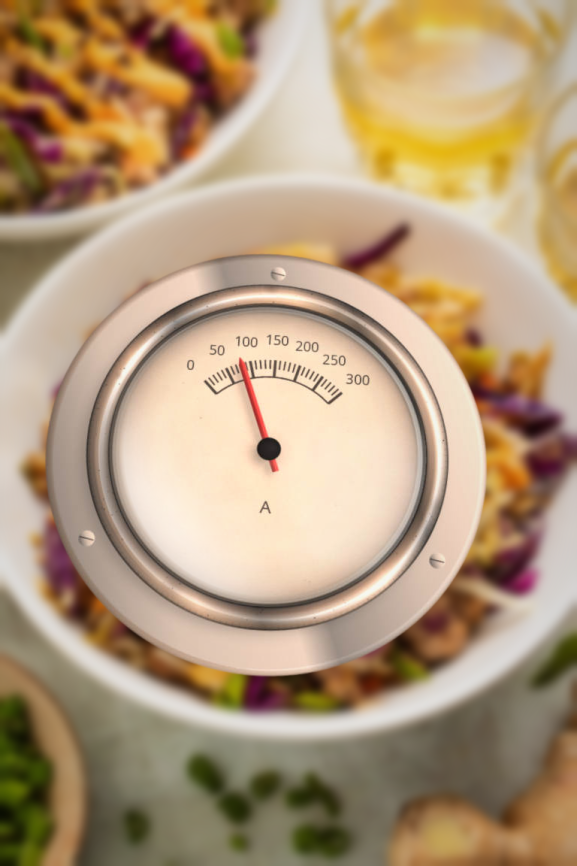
80 A
